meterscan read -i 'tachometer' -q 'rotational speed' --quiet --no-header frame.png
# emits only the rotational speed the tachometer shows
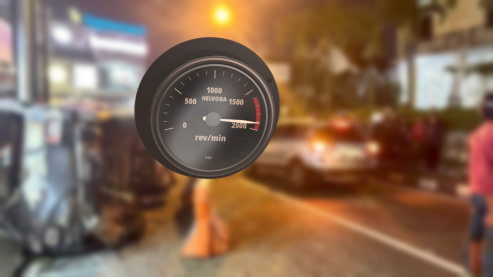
1900 rpm
